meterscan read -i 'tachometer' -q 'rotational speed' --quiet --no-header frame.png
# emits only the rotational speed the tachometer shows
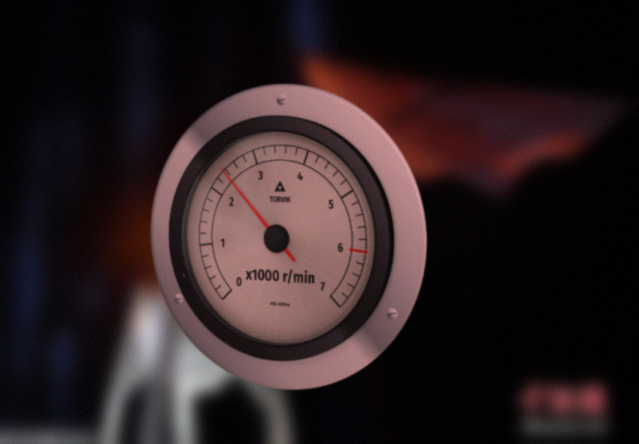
2400 rpm
